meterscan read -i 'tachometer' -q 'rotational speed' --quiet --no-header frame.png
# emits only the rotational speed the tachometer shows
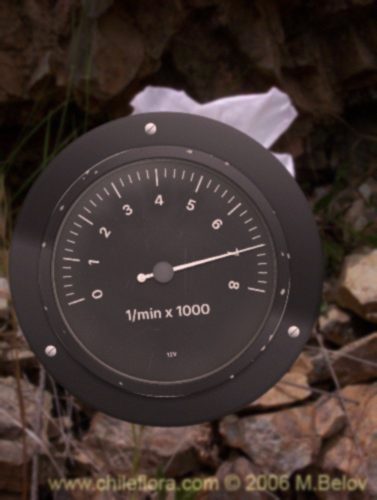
7000 rpm
